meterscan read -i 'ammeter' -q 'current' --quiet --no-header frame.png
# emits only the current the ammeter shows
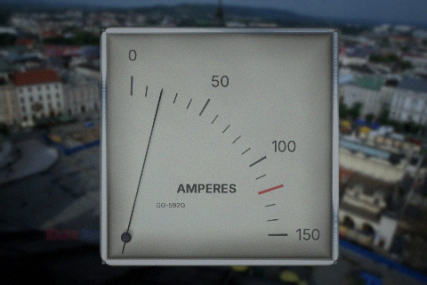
20 A
